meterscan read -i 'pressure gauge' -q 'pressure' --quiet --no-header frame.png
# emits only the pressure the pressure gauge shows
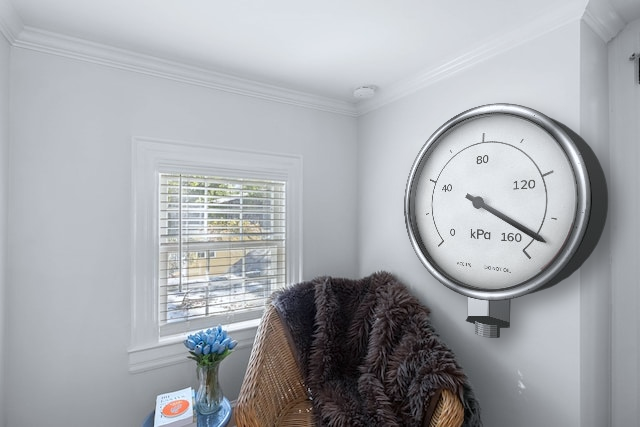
150 kPa
